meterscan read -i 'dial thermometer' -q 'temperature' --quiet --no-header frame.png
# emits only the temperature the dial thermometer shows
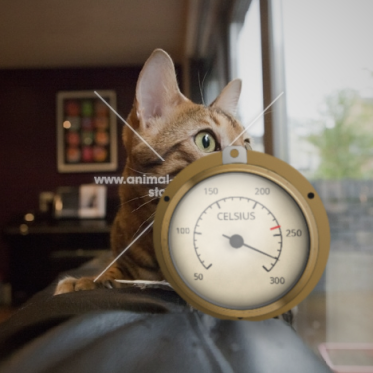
280 °C
